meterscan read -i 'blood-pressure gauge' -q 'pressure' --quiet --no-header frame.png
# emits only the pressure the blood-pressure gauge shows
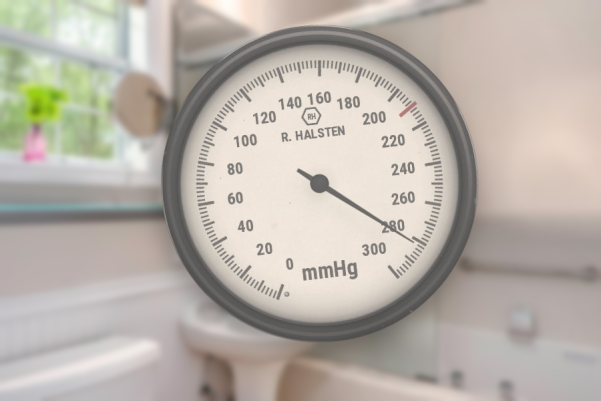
282 mmHg
